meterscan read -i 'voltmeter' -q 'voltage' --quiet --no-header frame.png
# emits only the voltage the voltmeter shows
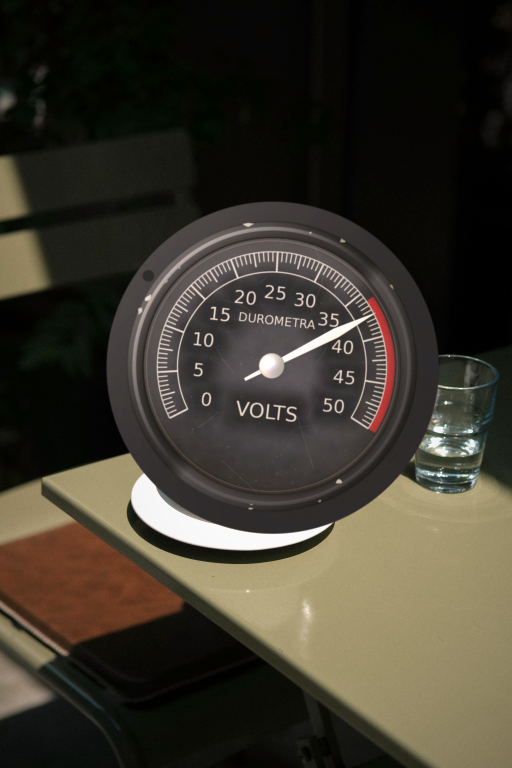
37.5 V
